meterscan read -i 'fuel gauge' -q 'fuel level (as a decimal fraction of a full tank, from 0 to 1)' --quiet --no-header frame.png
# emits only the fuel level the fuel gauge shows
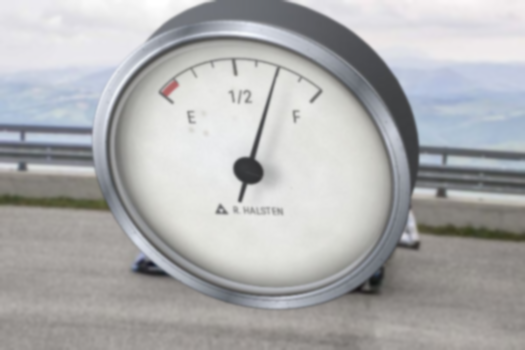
0.75
